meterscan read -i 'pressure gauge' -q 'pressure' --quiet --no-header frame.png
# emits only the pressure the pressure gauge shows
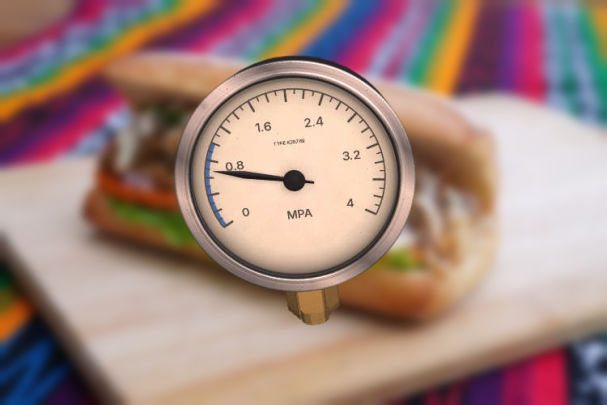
0.7 MPa
